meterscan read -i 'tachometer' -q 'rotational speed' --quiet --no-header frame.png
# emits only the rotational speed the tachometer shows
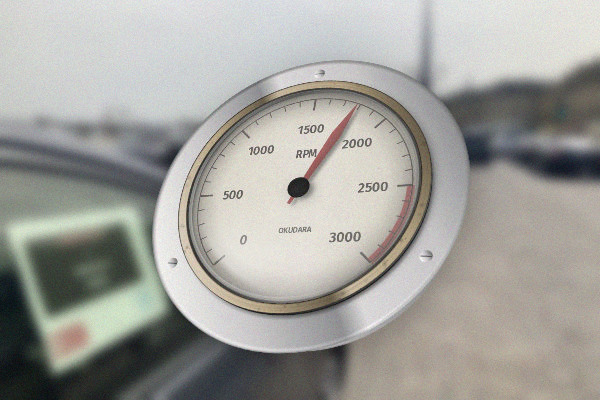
1800 rpm
